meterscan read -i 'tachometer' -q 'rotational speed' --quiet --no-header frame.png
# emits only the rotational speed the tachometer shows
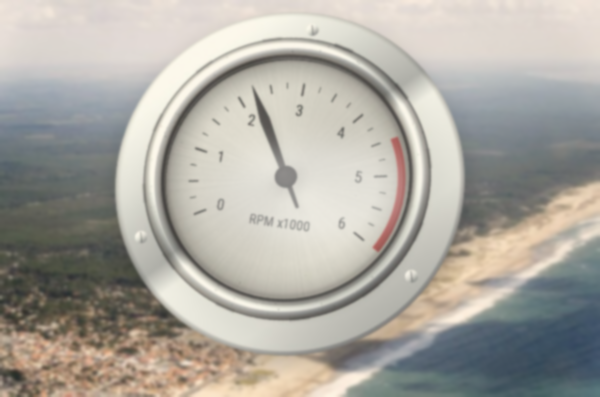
2250 rpm
